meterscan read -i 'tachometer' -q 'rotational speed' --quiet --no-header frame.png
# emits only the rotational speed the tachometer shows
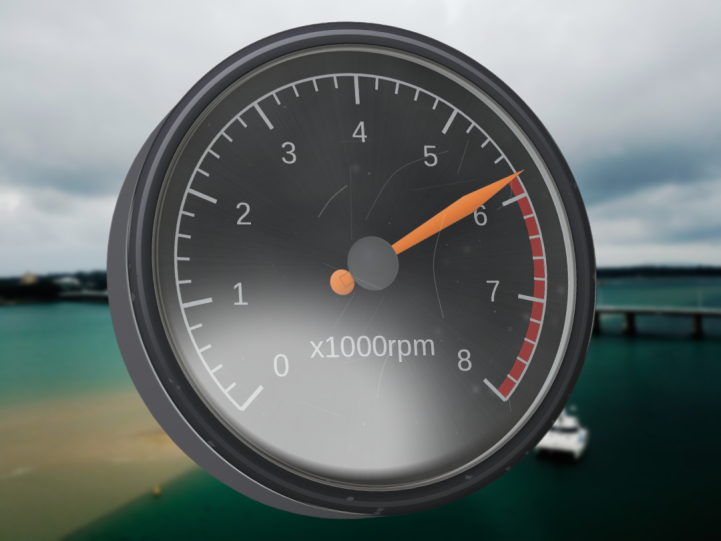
5800 rpm
